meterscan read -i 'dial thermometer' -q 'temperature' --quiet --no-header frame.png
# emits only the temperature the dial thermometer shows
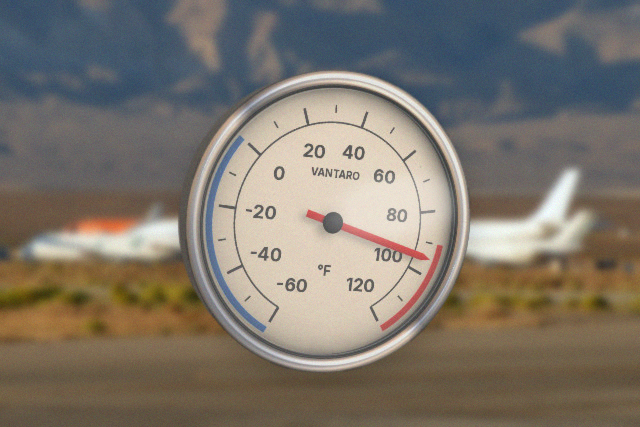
95 °F
